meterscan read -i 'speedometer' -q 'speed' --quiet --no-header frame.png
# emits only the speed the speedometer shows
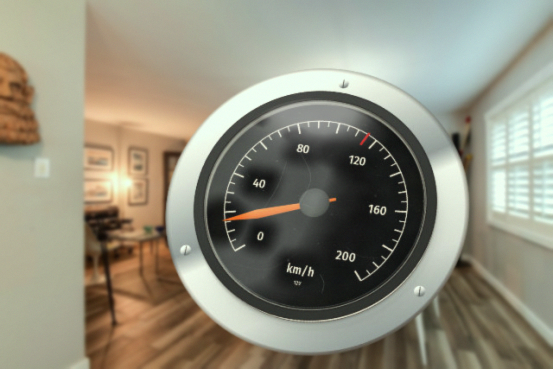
15 km/h
